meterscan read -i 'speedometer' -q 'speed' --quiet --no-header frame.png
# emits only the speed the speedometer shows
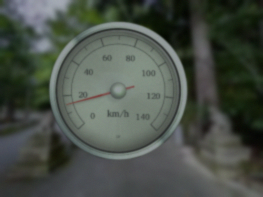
15 km/h
